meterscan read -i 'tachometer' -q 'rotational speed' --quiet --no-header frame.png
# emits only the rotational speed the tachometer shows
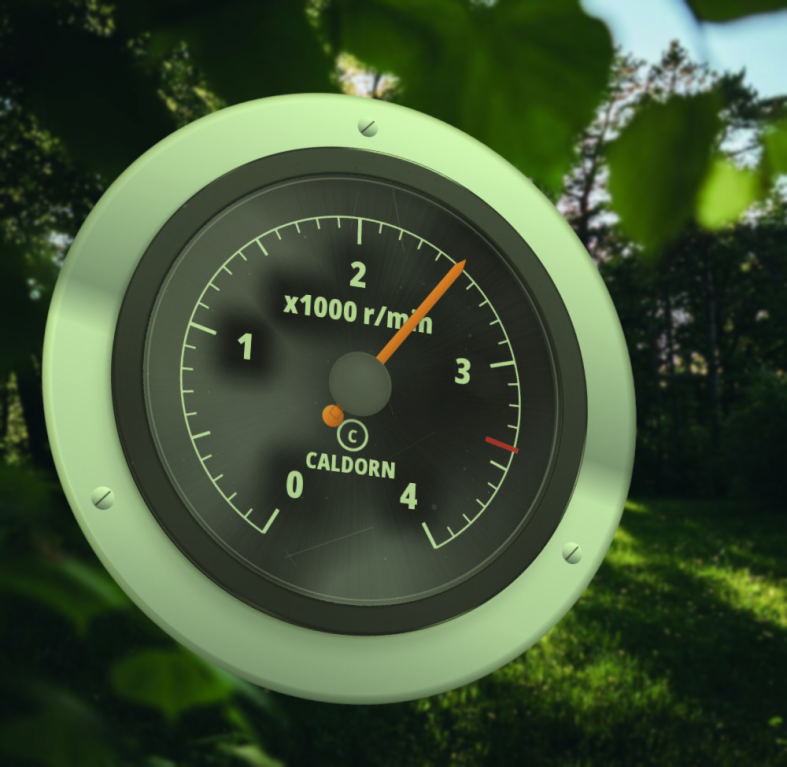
2500 rpm
